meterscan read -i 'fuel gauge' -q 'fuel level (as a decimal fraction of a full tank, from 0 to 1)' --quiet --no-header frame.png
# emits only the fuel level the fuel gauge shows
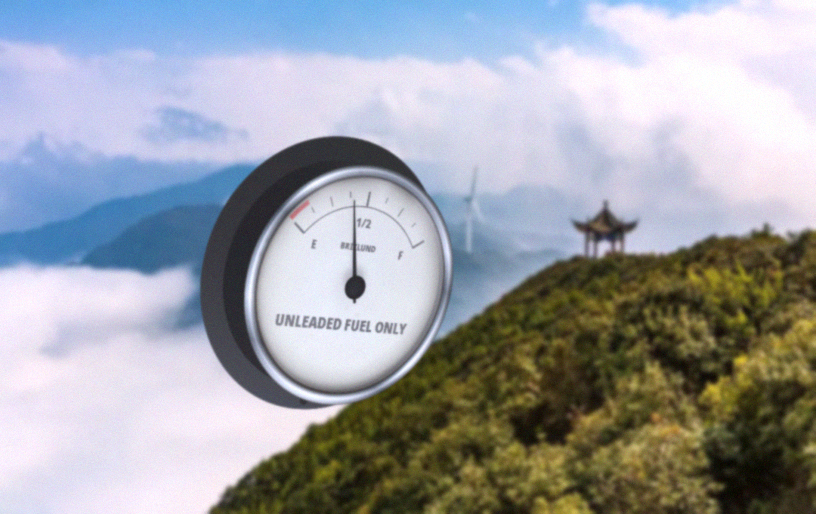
0.375
